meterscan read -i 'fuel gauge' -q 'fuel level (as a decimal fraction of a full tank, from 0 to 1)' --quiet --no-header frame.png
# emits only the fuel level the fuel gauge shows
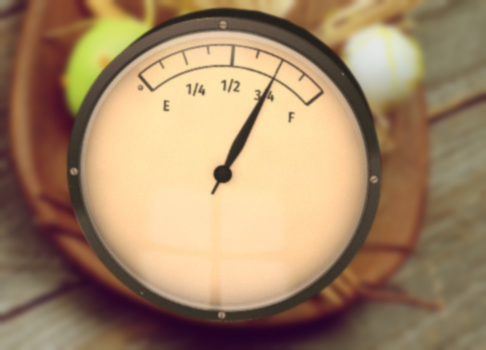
0.75
